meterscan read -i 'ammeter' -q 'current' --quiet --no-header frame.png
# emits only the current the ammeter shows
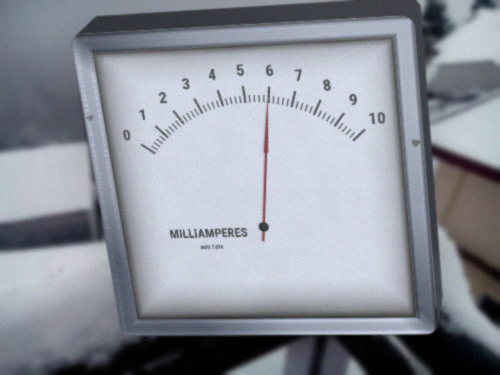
6 mA
